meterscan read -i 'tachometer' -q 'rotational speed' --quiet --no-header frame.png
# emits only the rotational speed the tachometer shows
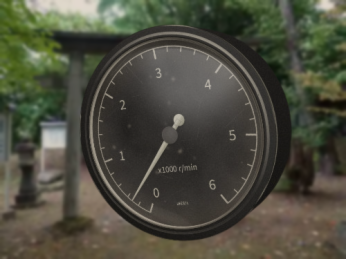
300 rpm
